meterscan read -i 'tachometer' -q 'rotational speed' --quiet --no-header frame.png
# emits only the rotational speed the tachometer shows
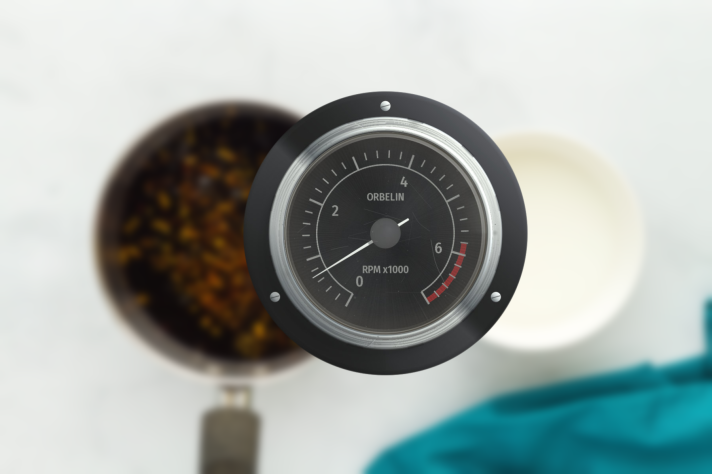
700 rpm
